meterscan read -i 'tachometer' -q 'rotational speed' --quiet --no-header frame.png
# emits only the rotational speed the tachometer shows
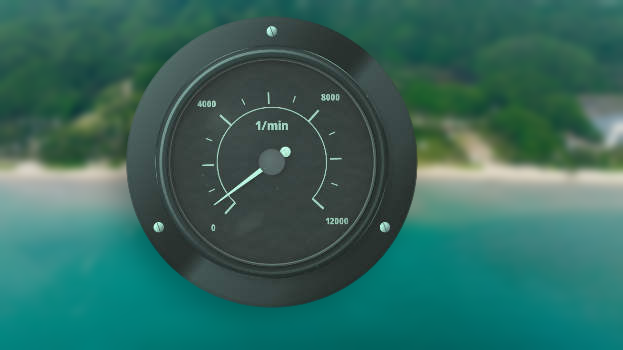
500 rpm
